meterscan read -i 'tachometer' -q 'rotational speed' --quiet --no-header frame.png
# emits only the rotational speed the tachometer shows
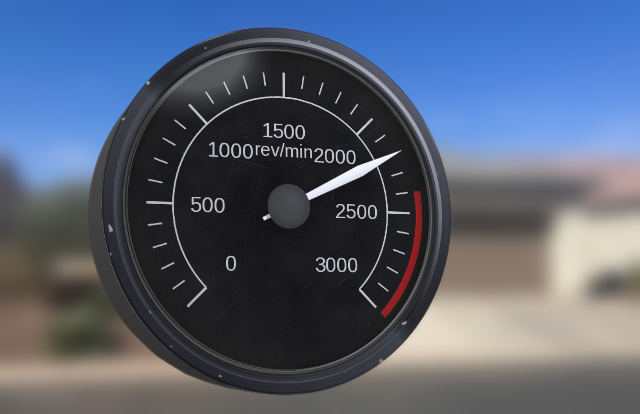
2200 rpm
